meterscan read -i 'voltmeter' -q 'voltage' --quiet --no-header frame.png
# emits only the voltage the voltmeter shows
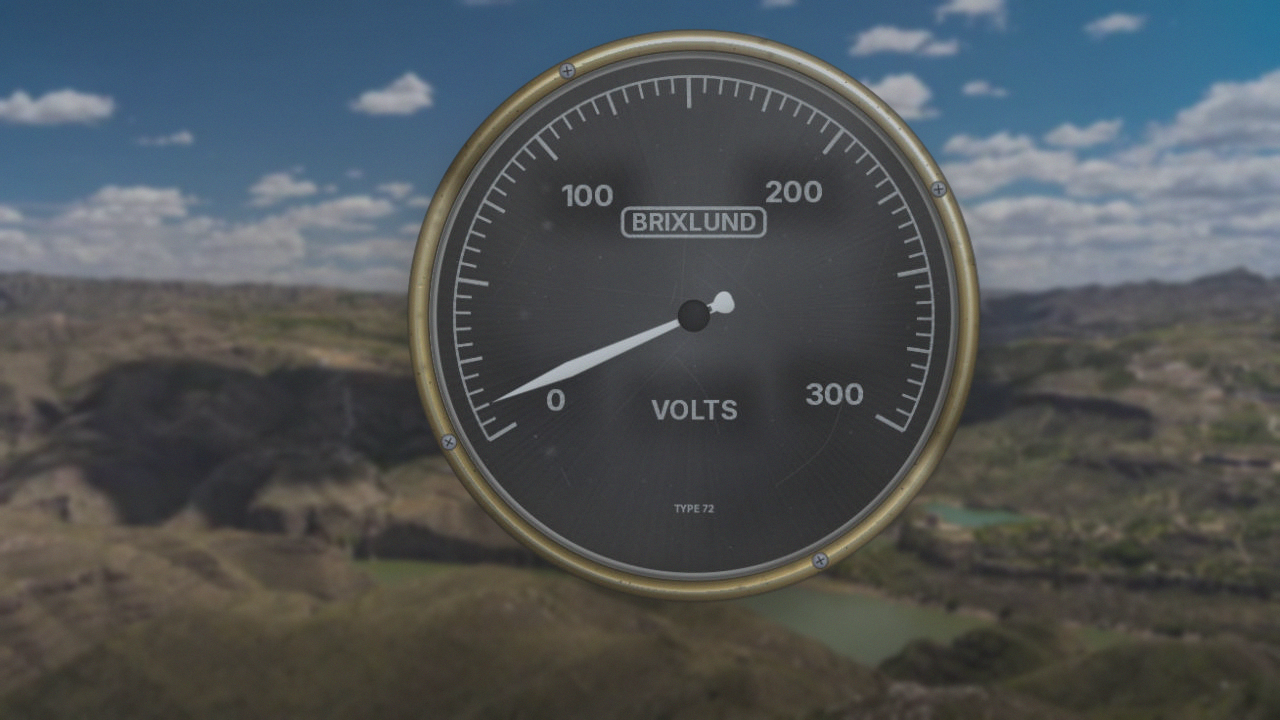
10 V
